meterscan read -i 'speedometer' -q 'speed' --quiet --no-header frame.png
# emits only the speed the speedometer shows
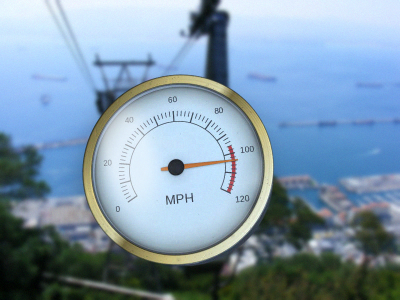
104 mph
